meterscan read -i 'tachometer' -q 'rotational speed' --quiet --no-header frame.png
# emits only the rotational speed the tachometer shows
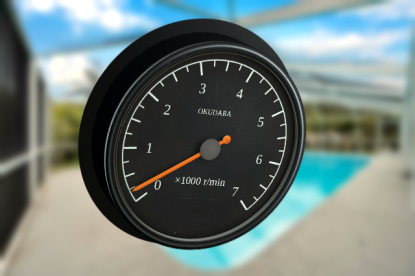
250 rpm
